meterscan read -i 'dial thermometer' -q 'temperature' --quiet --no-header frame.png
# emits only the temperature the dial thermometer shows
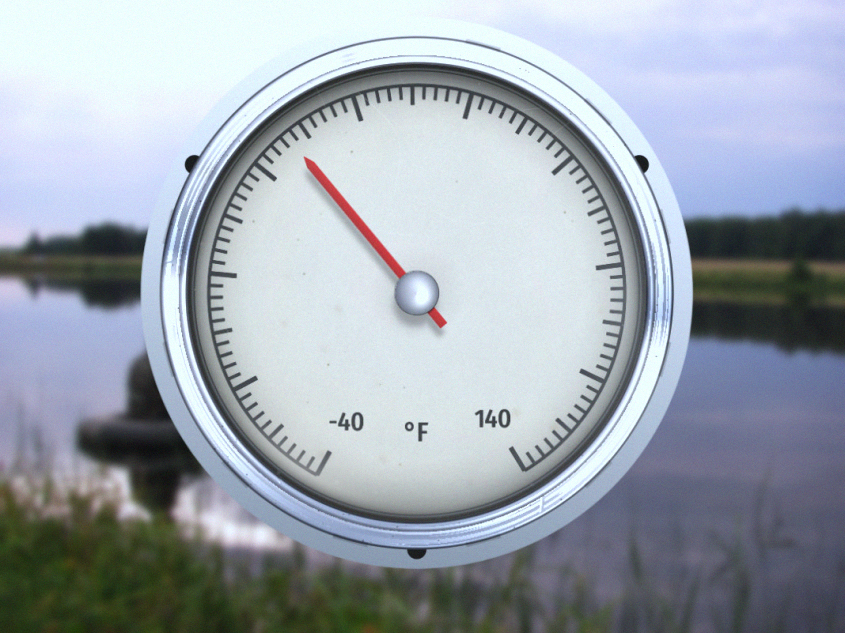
27 °F
